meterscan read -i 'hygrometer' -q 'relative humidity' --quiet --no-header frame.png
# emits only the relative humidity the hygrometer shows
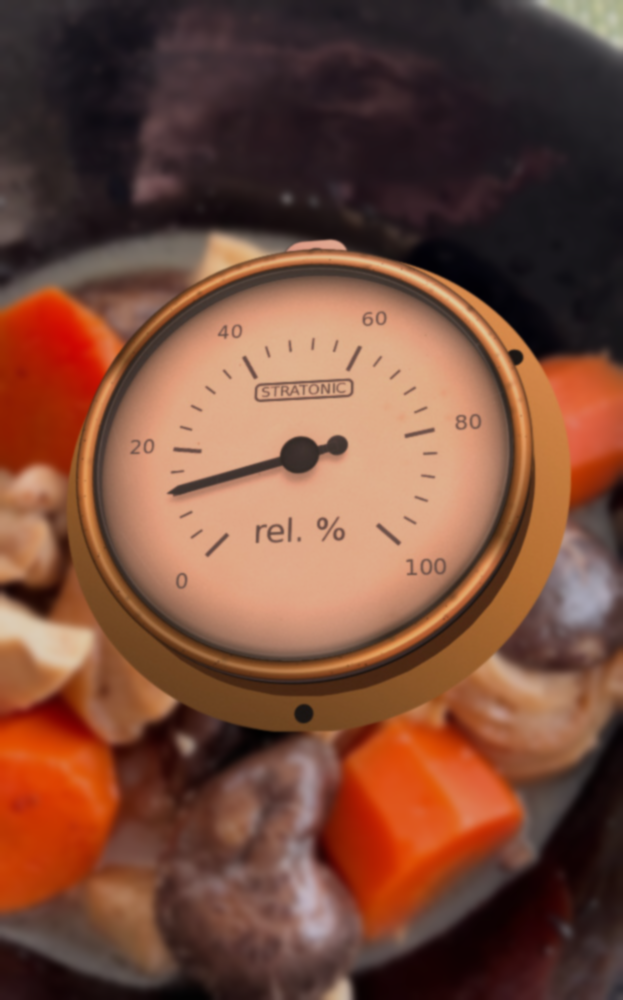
12 %
